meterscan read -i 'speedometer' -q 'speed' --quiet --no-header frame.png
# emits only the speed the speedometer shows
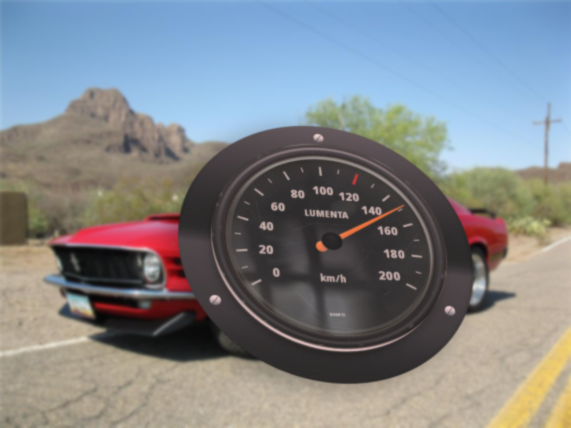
150 km/h
